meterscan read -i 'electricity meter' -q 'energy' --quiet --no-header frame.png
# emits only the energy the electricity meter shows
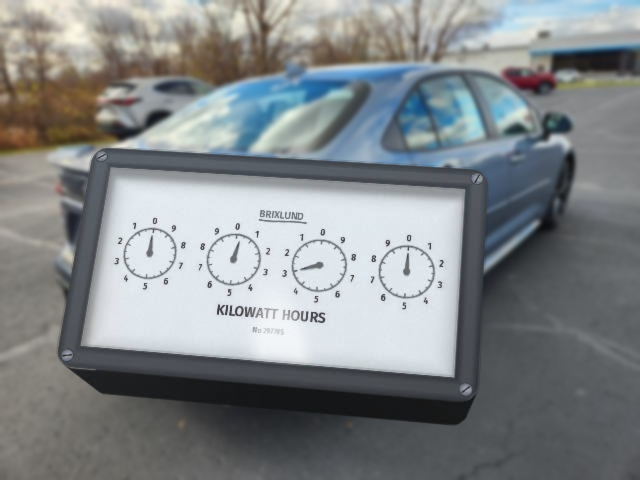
30 kWh
